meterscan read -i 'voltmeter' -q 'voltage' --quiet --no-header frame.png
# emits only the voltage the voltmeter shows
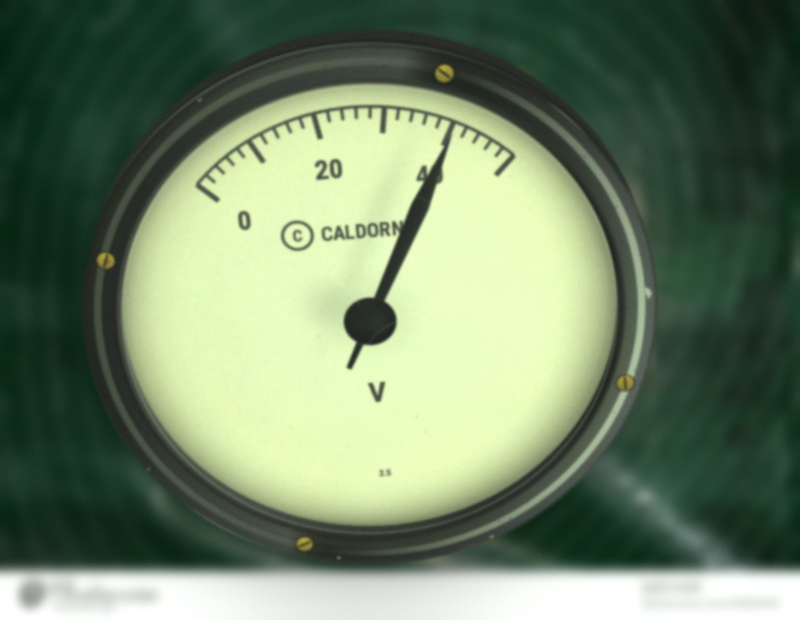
40 V
